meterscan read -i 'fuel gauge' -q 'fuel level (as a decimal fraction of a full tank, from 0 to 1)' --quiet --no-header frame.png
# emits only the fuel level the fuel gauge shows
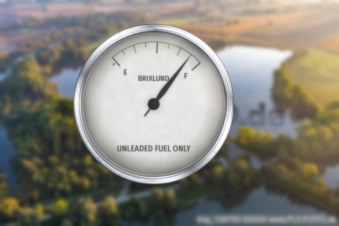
0.875
